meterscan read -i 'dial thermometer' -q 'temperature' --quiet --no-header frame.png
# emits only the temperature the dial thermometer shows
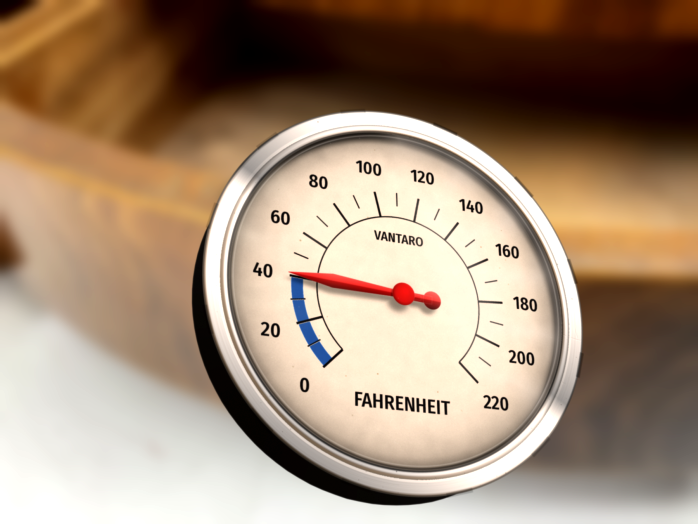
40 °F
